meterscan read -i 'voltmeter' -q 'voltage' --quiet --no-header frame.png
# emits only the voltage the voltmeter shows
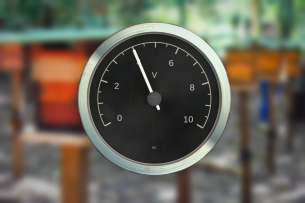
4 V
